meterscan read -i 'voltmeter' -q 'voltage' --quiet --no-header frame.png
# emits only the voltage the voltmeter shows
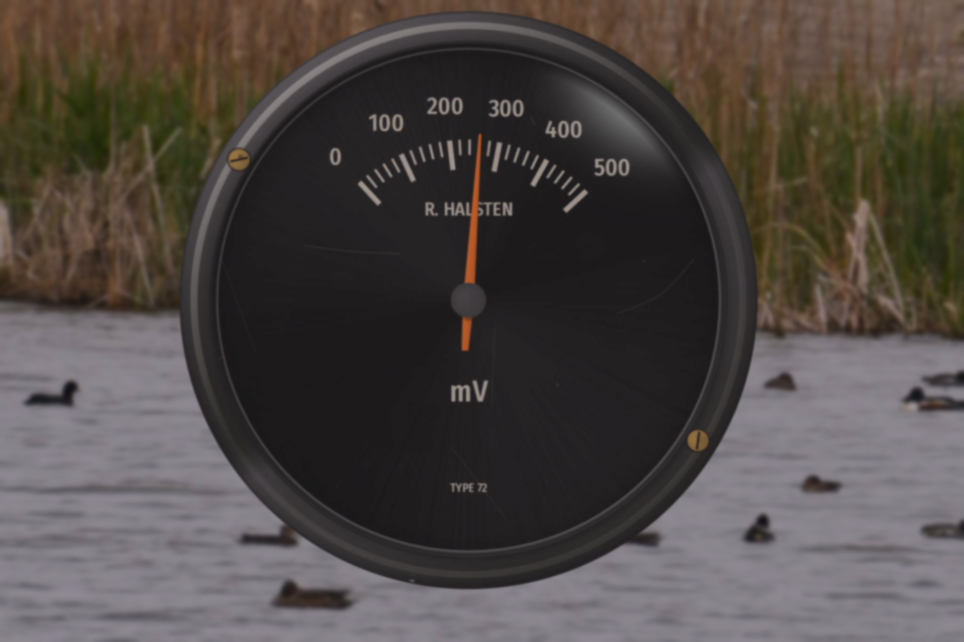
260 mV
